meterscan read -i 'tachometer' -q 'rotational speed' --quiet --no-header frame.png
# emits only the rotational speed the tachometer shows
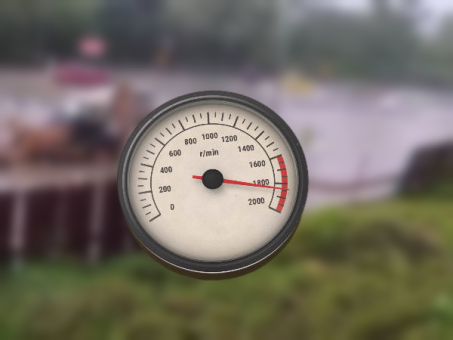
1850 rpm
